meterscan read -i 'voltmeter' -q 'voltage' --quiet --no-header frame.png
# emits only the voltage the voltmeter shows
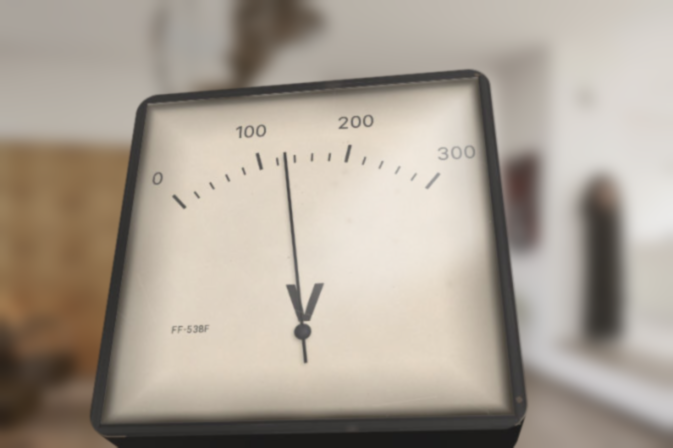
130 V
